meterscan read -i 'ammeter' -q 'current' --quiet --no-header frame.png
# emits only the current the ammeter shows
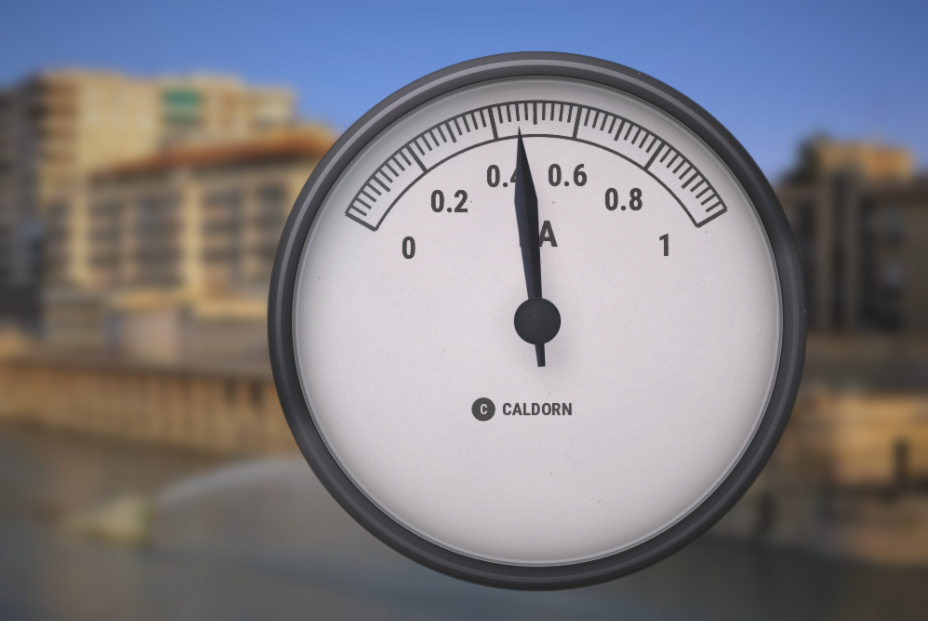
0.46 kA
